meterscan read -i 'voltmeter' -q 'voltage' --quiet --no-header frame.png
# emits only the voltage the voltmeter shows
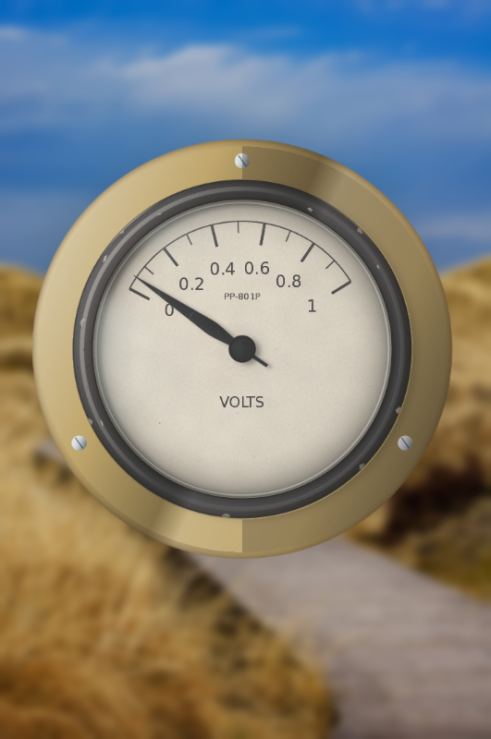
0.05 V
